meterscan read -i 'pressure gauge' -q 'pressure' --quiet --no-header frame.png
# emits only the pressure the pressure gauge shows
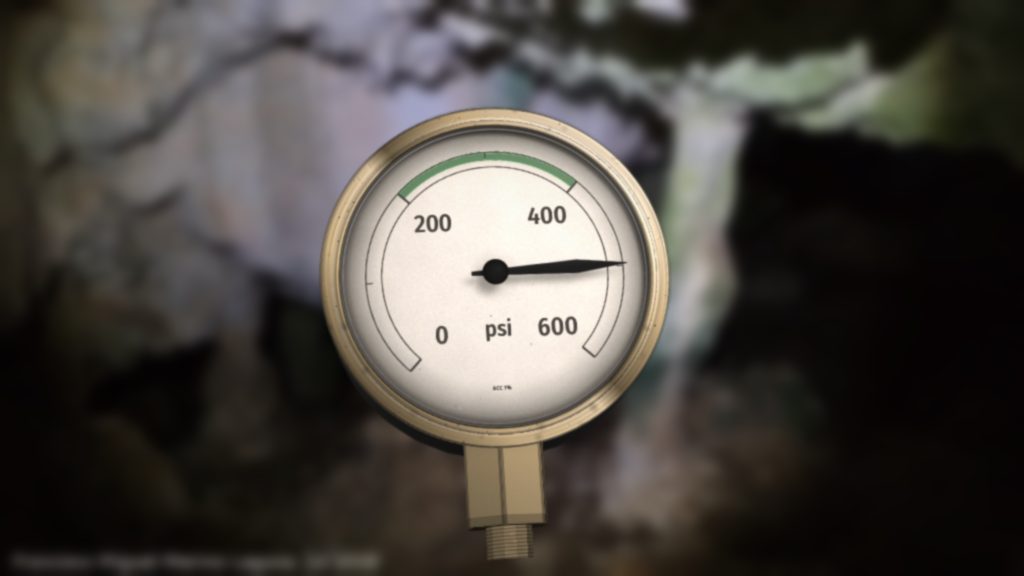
500 psi
